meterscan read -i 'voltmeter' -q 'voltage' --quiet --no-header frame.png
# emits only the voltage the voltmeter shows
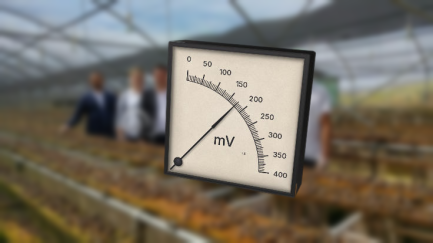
175 mV
